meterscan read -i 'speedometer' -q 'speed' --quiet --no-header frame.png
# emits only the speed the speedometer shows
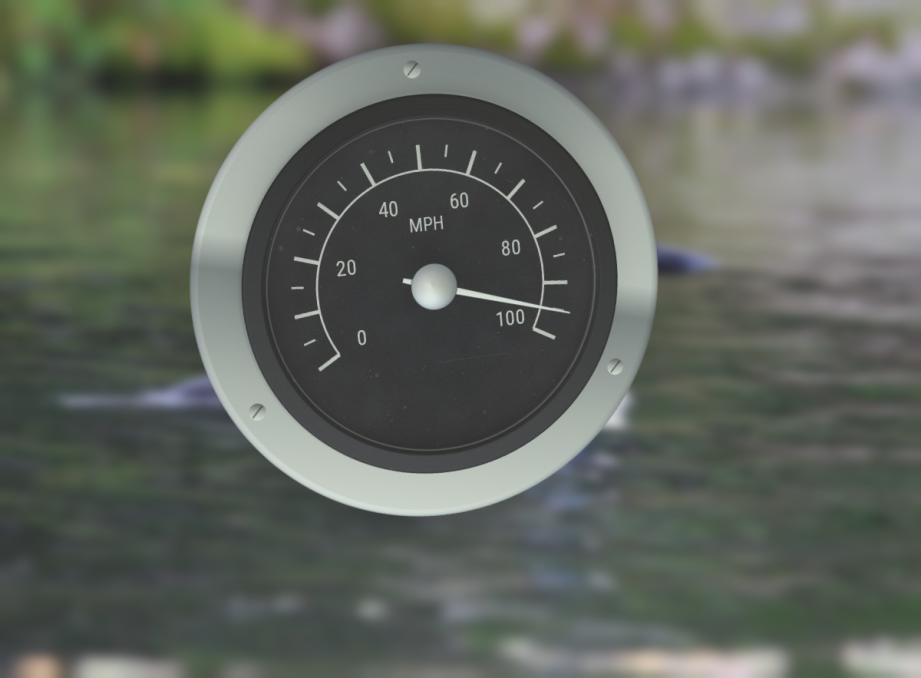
95 mph
